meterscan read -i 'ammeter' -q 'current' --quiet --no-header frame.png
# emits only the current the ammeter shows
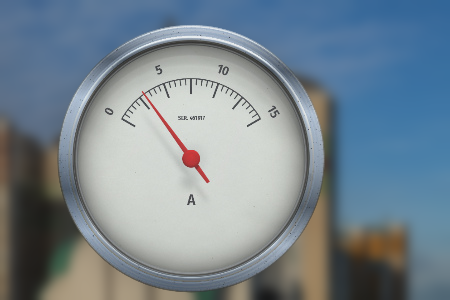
3 A
